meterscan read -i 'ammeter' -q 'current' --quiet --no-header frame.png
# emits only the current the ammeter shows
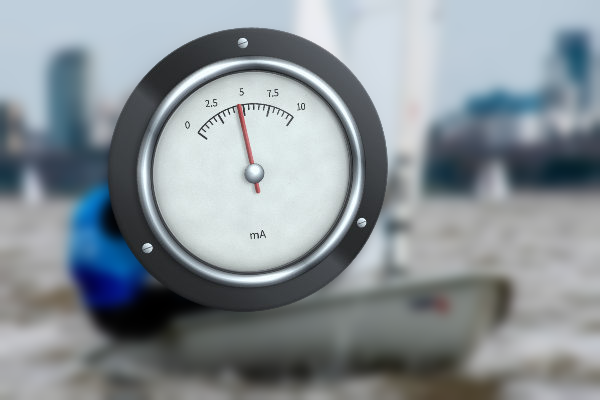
4.5 mA
